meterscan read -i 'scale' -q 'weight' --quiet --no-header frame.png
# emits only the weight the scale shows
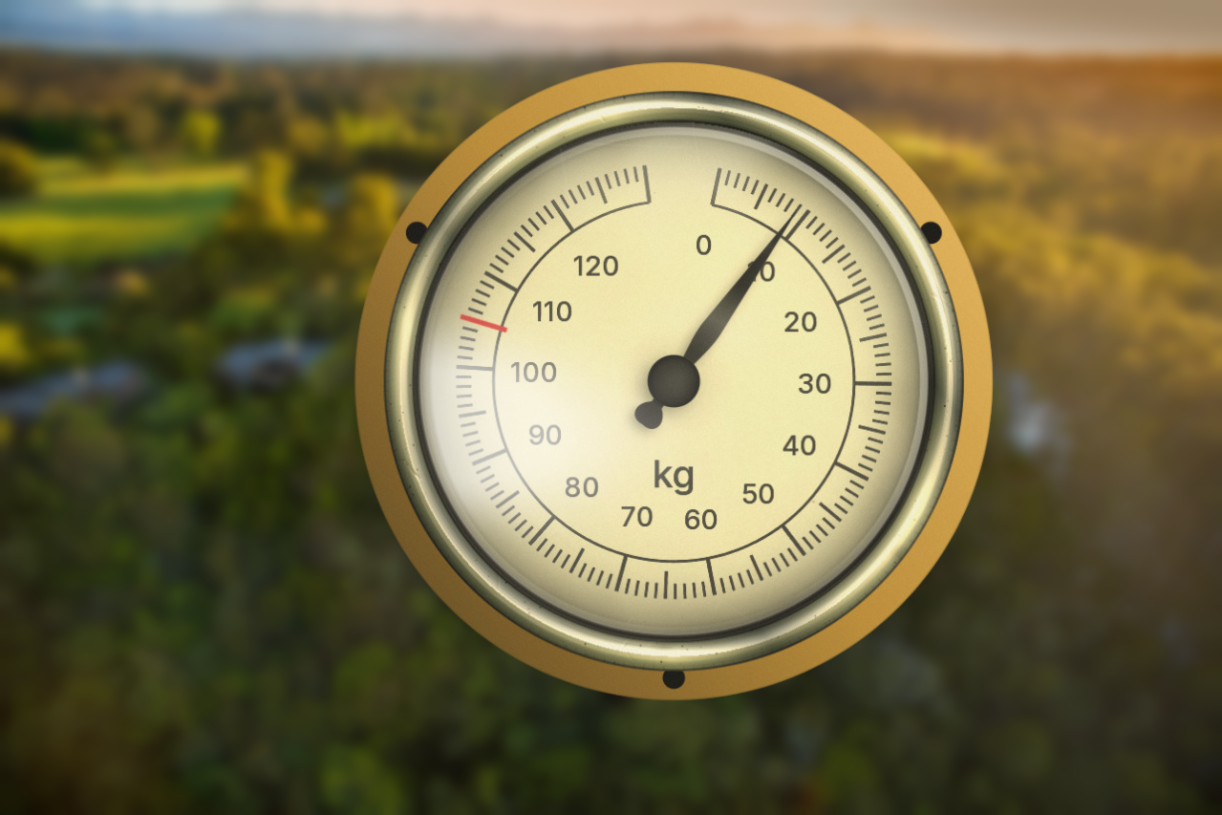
9 kg
